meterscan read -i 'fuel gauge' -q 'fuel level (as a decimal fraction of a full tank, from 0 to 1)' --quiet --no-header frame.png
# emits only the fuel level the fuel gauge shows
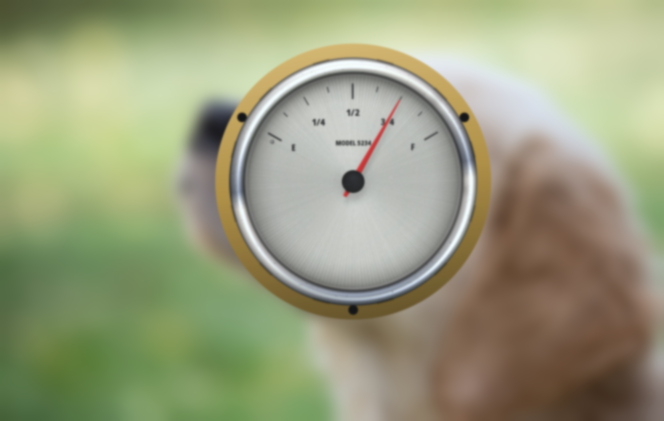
0.75
